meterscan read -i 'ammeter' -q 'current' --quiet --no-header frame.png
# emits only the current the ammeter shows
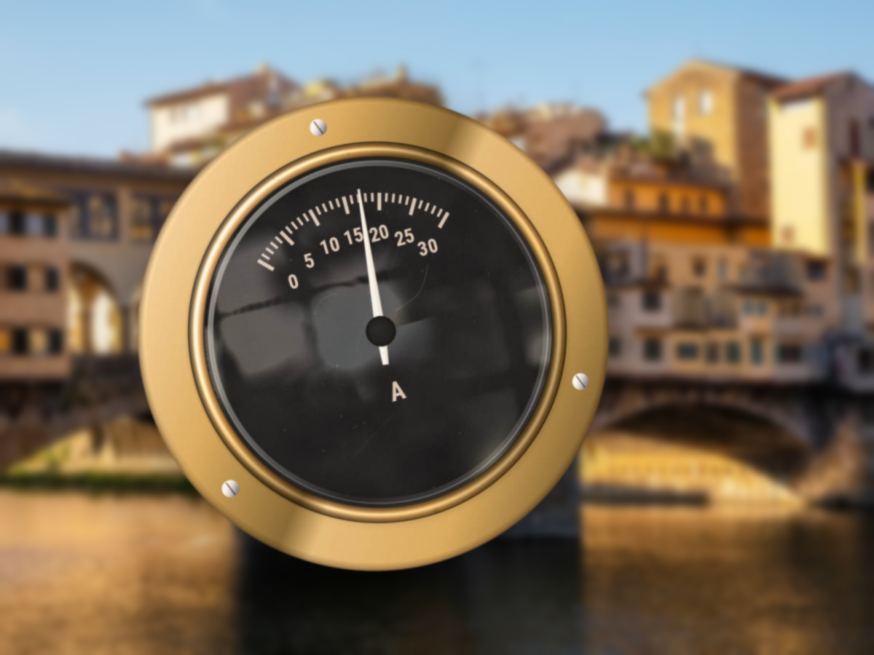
17 A
